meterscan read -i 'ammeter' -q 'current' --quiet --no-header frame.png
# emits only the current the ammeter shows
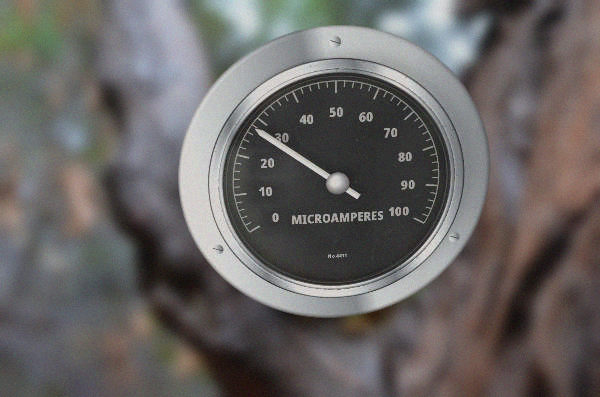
28 µA
